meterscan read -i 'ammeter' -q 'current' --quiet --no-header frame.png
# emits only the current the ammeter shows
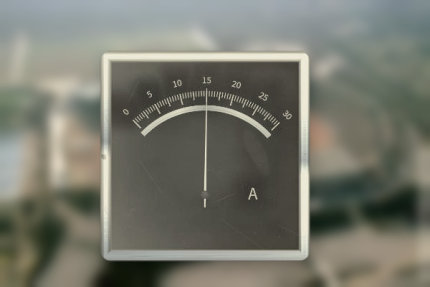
15 A
